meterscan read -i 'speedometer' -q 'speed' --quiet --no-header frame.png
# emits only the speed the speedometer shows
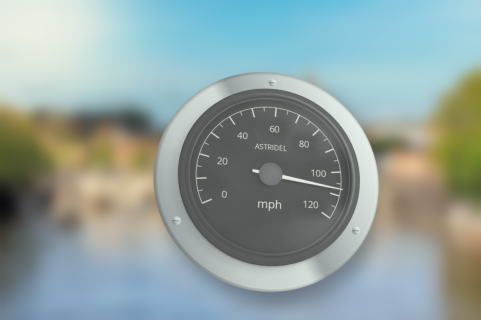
107.5 mph
